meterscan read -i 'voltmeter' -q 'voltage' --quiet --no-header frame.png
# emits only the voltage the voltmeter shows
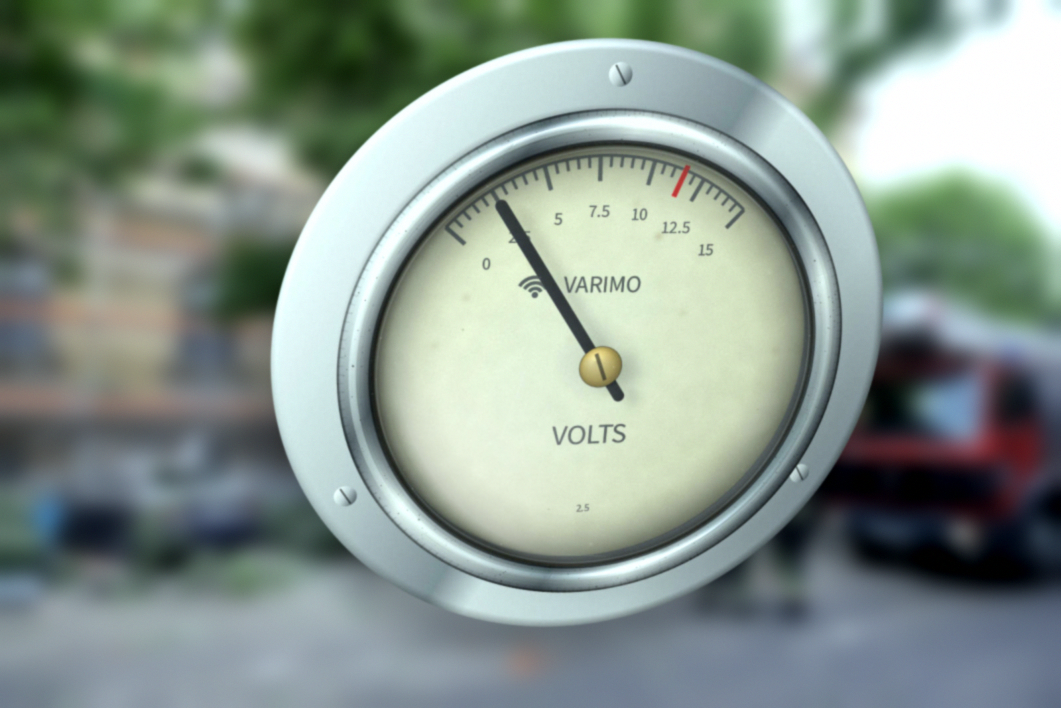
2.5 V
